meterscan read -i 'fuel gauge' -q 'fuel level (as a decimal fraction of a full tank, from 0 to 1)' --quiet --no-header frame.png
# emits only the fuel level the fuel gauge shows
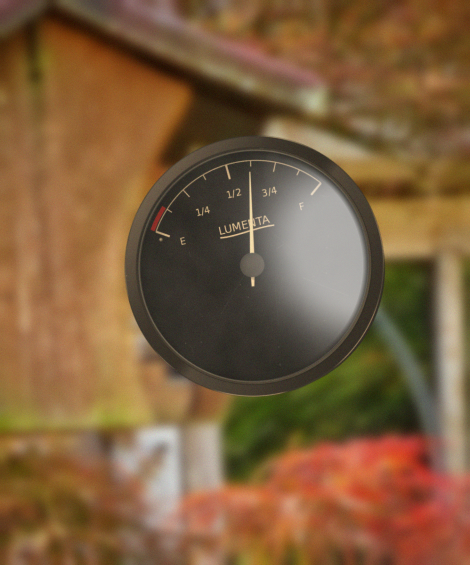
0.625
